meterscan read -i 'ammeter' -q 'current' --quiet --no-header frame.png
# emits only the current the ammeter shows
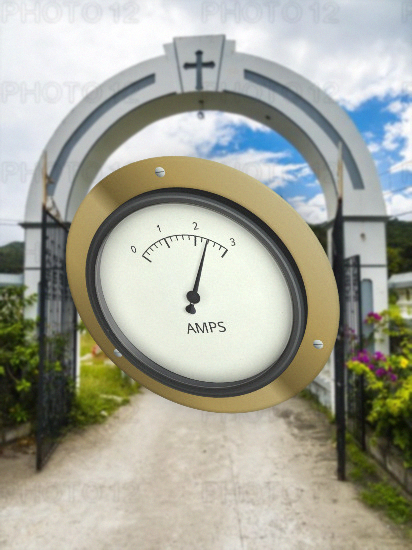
2.4 A
